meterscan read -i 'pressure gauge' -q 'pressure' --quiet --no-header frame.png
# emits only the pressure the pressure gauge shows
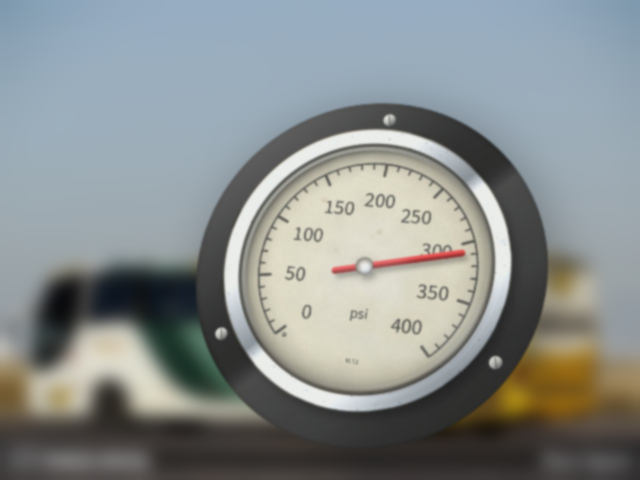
310 psi
